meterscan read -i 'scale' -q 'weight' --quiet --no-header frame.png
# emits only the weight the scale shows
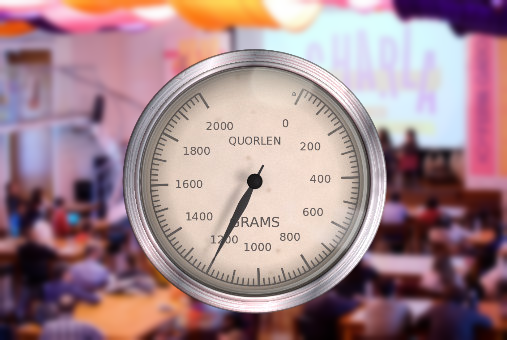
1200 g
